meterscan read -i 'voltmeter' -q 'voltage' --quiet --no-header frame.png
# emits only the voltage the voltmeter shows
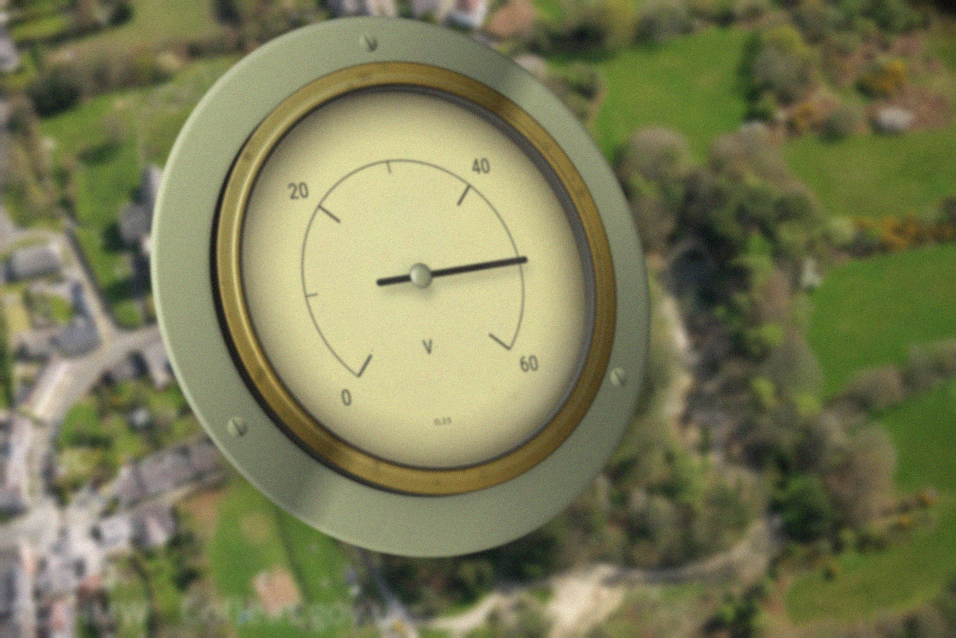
50 V
